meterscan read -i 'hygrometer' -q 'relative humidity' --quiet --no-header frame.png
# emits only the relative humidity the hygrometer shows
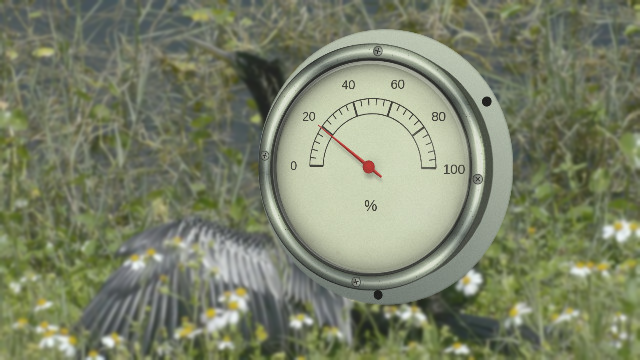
20 %
